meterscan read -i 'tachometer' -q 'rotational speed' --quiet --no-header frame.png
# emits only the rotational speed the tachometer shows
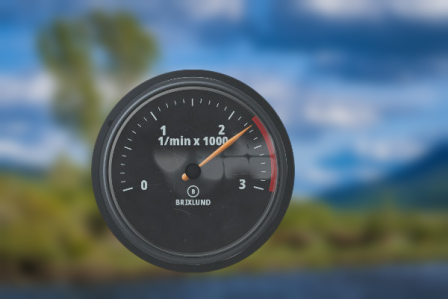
2250 rpm
